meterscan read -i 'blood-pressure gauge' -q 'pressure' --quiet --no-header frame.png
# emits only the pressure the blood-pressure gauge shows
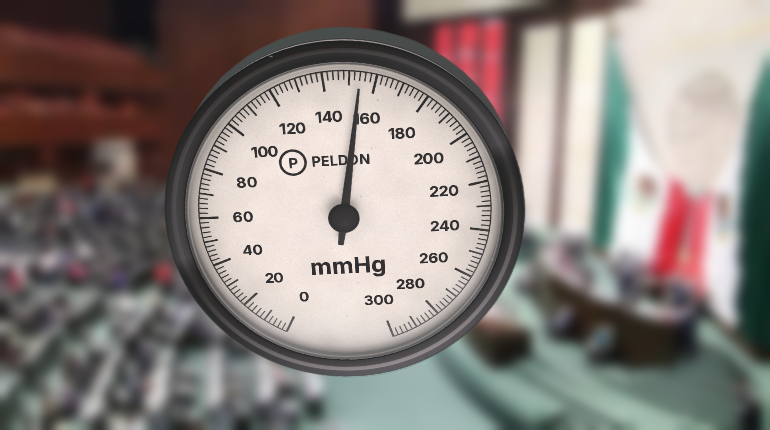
154 mmHg
